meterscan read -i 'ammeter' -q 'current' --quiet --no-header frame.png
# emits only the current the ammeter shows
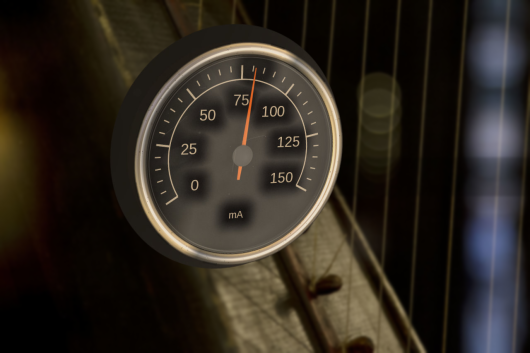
80 mA
